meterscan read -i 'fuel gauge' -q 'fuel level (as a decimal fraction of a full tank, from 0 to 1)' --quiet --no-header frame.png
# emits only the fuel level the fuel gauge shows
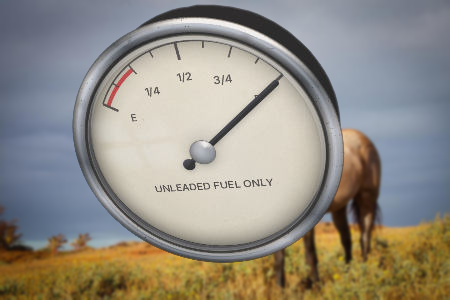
1
